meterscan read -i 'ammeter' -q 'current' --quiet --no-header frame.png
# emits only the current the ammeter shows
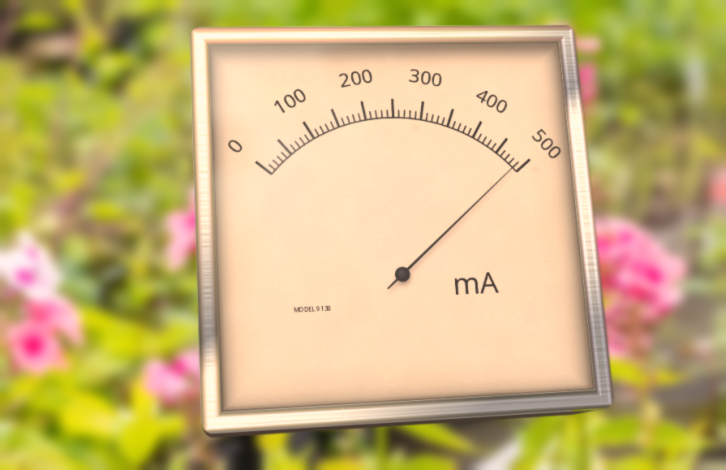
490 mA
